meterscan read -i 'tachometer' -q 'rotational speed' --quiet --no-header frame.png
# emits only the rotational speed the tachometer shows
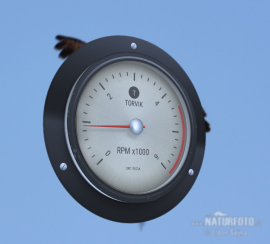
900 rpm
